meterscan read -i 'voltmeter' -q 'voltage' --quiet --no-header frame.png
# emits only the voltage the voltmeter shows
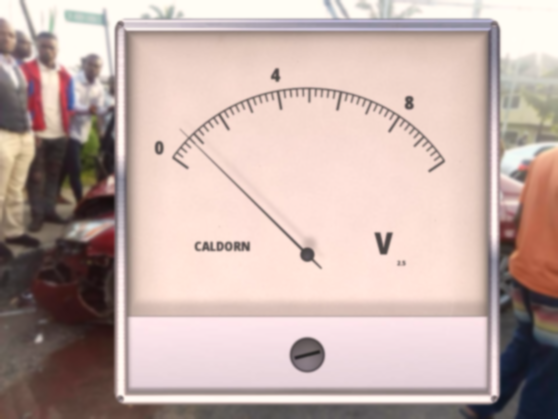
0.8 V
